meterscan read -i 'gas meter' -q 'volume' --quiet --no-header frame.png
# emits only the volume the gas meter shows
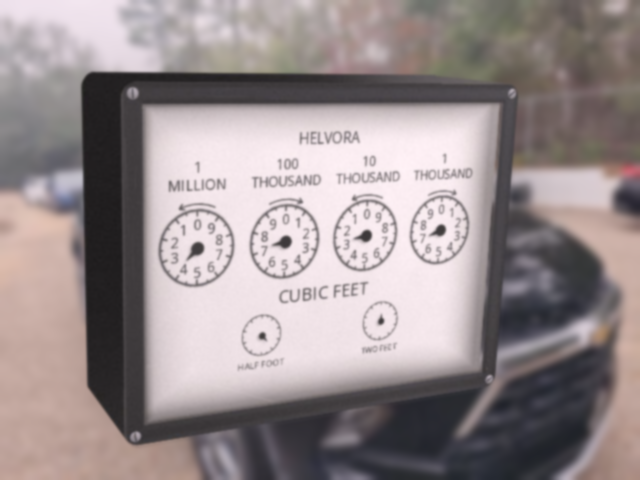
372700 ft³
